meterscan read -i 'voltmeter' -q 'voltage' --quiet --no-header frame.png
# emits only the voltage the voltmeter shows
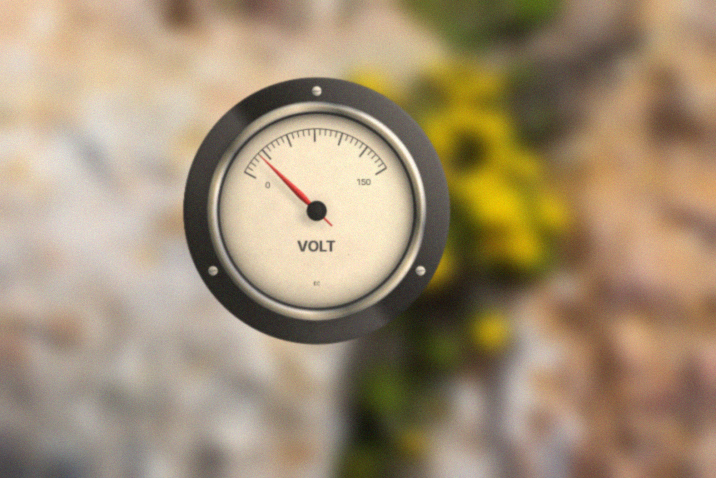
20 V
